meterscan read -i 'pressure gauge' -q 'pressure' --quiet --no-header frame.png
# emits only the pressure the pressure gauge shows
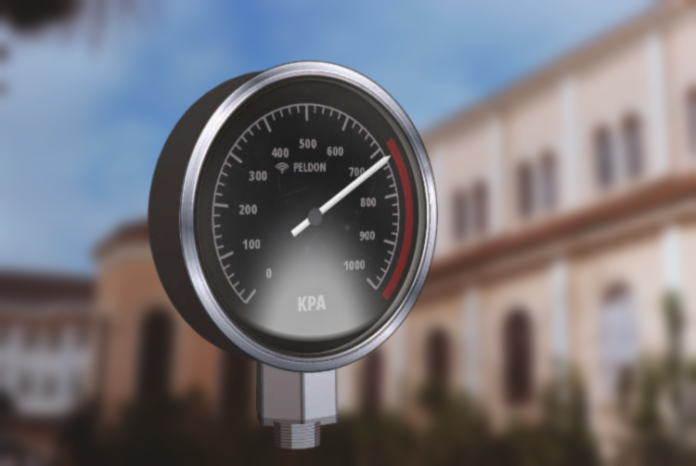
720 kPa
